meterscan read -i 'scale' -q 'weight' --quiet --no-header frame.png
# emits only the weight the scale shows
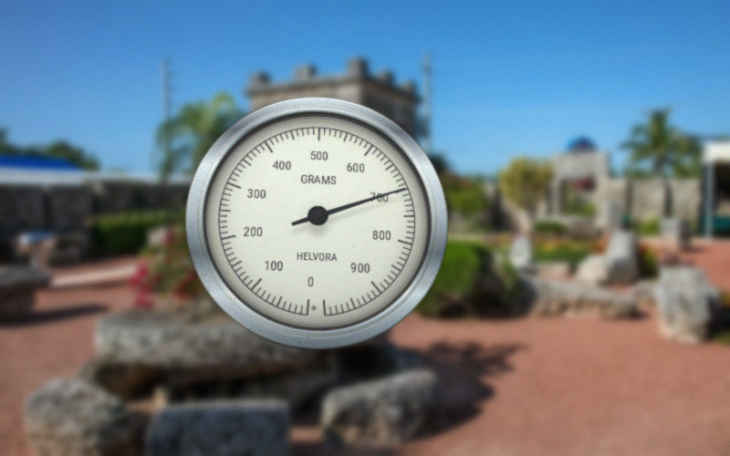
700 g
